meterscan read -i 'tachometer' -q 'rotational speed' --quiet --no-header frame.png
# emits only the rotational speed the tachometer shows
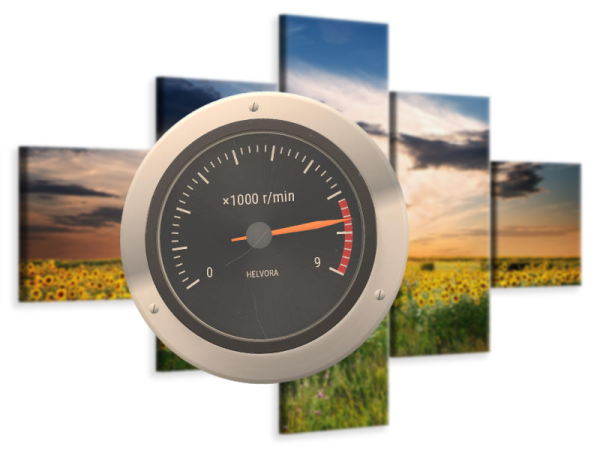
7700 rpm
